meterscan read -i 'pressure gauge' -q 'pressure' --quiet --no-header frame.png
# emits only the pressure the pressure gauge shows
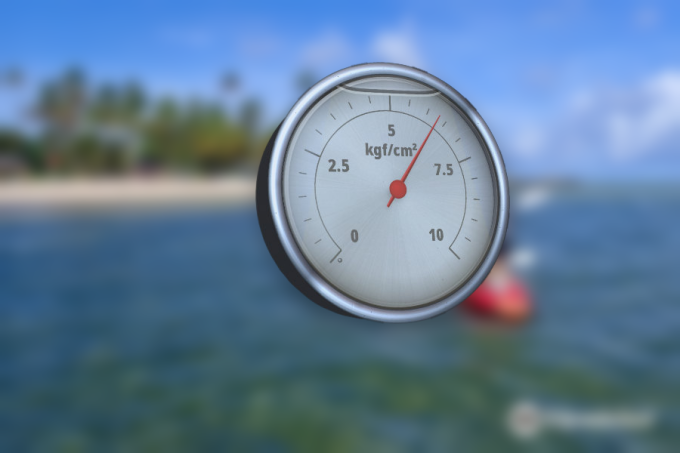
6.25 kg/cm²
